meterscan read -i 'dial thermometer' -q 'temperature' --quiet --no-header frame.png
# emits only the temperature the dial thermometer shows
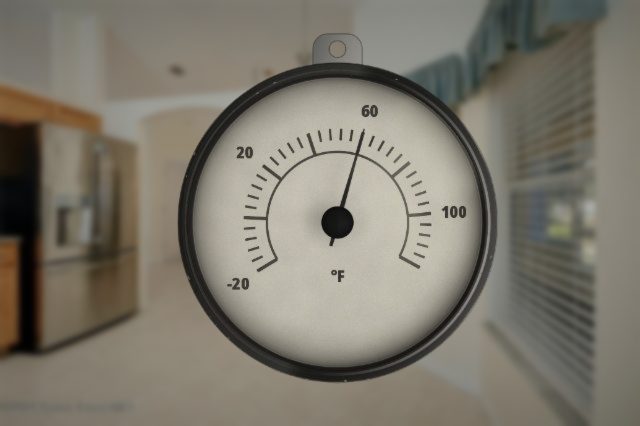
60 °F
